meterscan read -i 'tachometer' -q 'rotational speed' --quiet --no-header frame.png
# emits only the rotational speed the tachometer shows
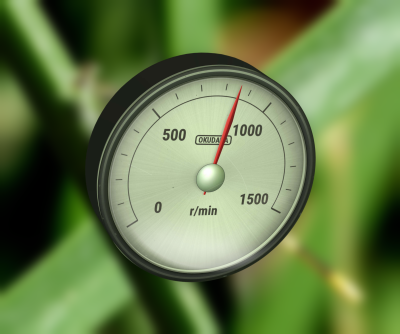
850 rpm
